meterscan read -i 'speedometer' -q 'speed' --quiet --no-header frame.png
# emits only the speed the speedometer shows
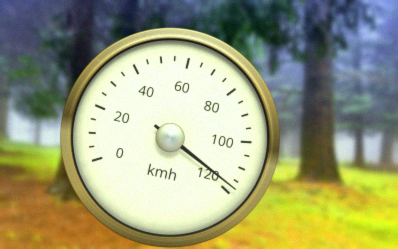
117.5 km/h
